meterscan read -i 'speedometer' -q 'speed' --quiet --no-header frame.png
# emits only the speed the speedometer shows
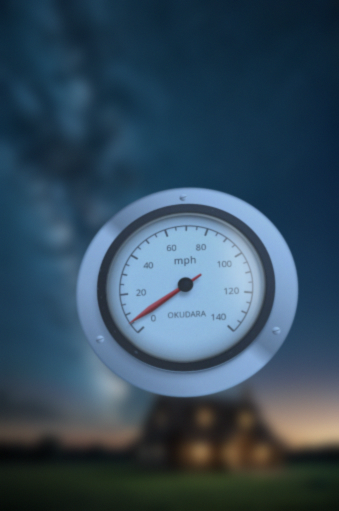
5 mph
